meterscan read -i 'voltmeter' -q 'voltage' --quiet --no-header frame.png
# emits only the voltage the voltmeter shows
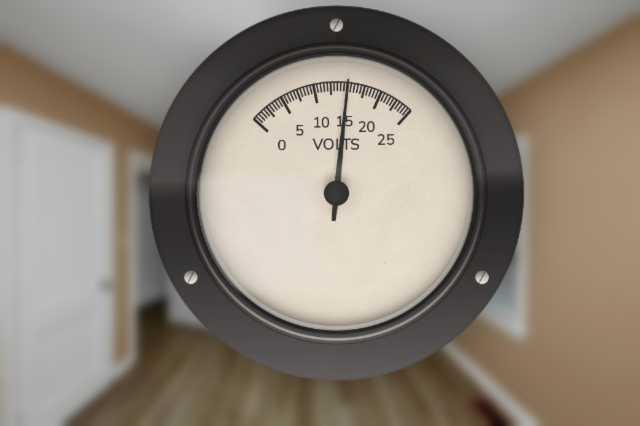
15 V
